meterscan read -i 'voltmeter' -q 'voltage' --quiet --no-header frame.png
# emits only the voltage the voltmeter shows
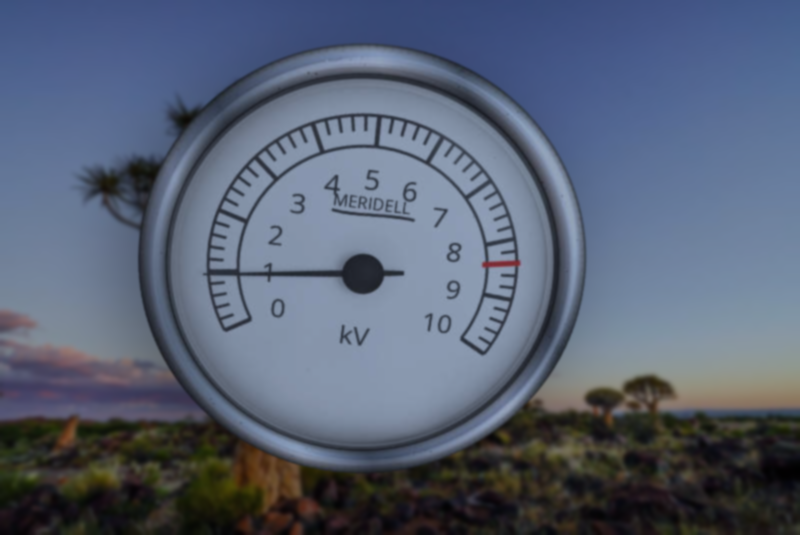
1 kV
